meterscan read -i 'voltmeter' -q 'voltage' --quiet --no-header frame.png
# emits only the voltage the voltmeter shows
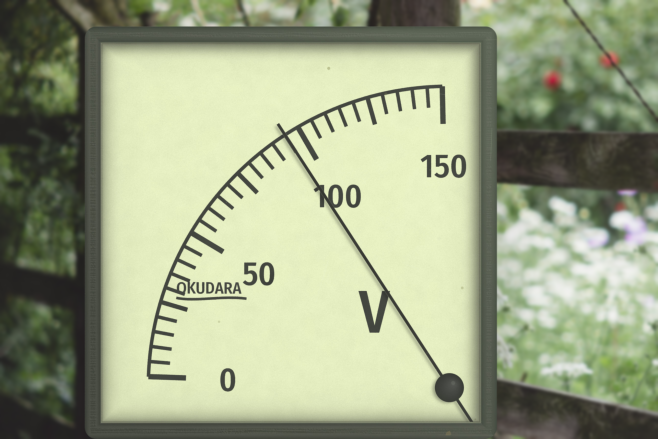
95 V
